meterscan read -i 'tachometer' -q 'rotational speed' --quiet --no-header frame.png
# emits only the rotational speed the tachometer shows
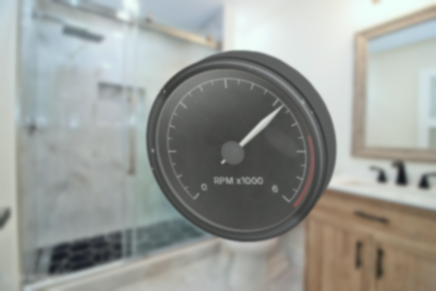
4125 rpm
